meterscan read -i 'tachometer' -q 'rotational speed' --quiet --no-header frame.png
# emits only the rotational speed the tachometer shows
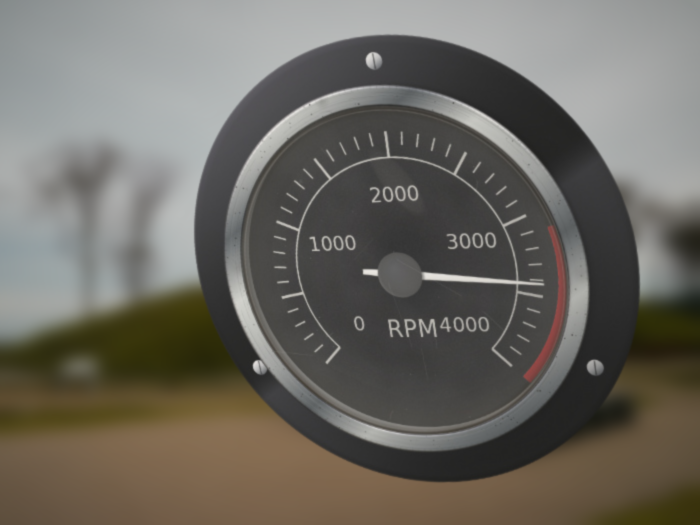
3400 rpm
